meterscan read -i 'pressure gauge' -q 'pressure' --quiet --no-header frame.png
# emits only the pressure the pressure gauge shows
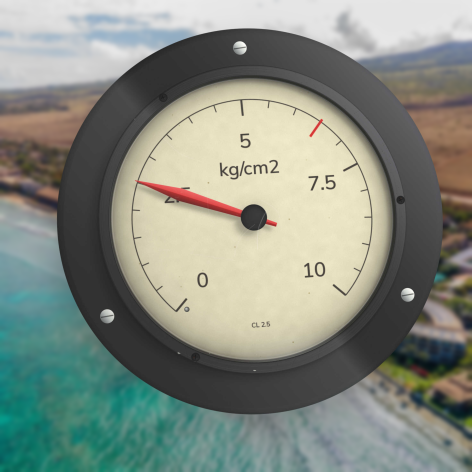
2.5 kg/cm²
